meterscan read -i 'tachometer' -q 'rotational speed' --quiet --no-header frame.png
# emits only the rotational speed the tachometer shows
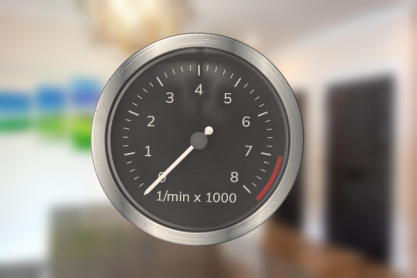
0 rpm
